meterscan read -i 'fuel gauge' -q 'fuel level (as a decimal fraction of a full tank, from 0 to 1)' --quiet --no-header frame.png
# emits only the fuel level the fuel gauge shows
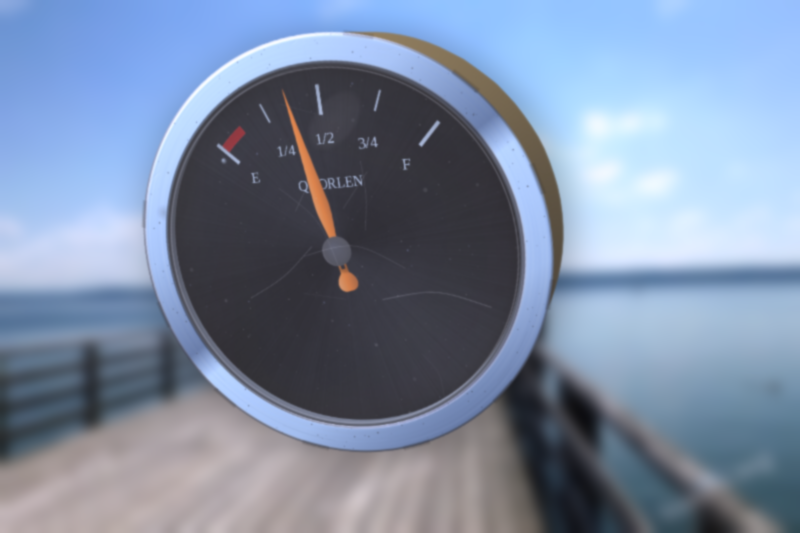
0.375
